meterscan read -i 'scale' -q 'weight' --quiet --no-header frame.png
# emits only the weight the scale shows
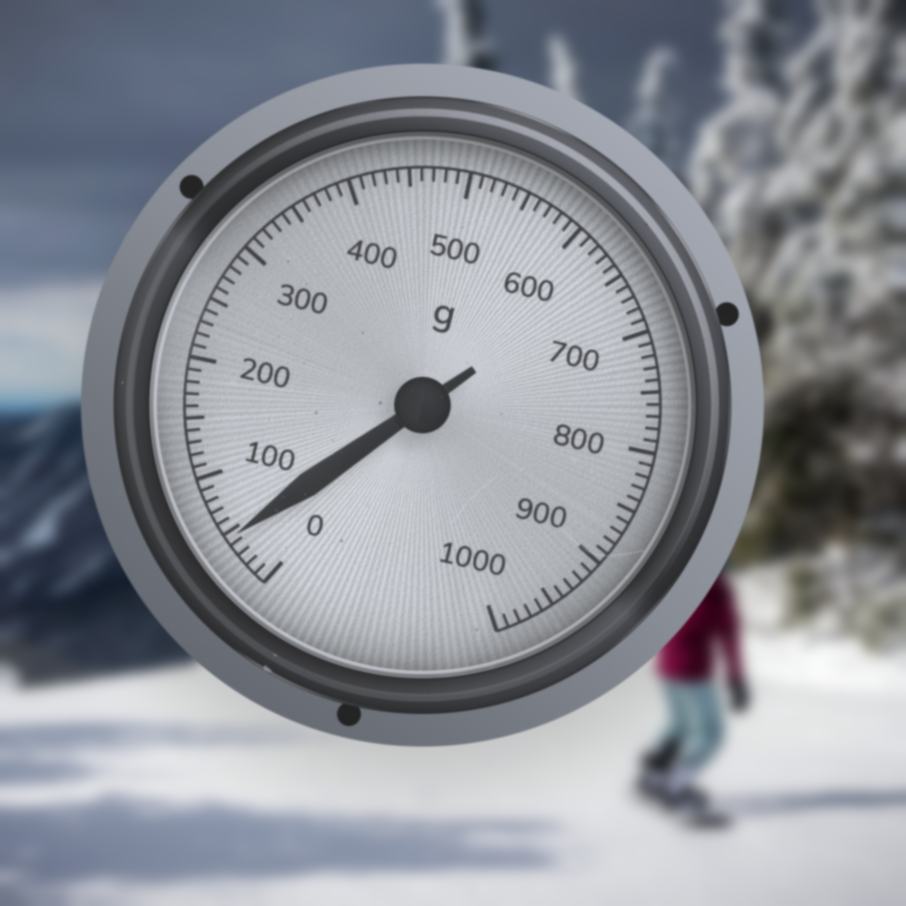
45 g
